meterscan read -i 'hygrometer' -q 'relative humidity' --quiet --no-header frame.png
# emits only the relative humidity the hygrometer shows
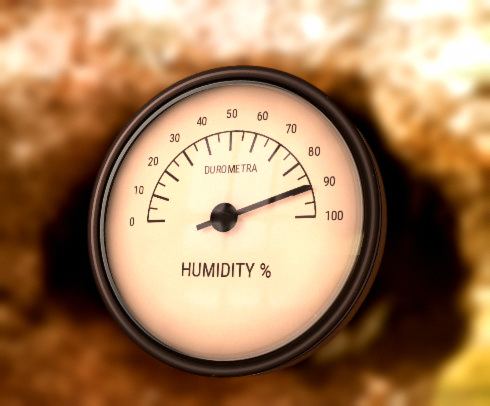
90 %
